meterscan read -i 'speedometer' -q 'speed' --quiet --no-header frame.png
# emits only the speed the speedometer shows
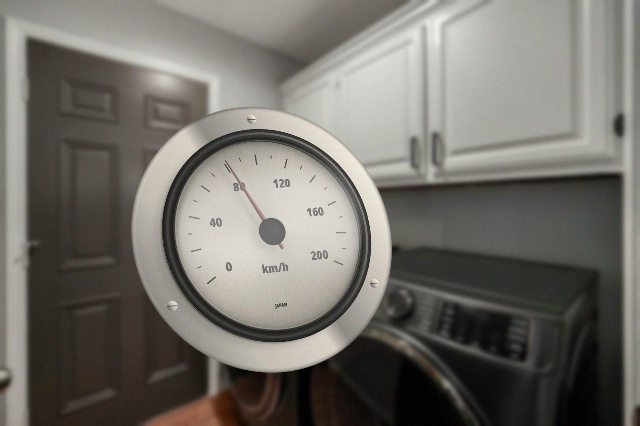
80 km/h
